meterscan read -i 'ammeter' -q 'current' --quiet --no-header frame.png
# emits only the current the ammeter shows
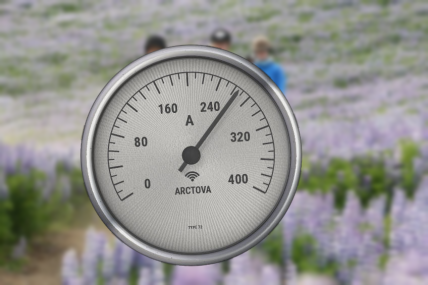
265 A
